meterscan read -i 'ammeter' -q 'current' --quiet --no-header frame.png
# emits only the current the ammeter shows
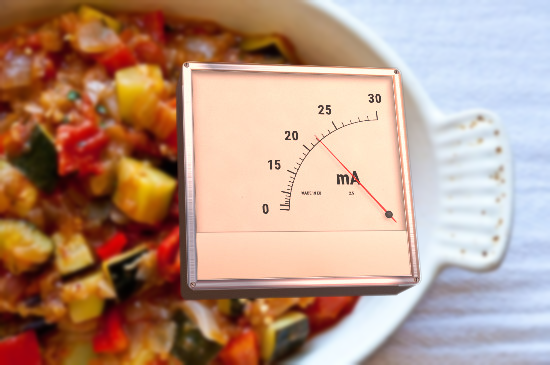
22 mA
